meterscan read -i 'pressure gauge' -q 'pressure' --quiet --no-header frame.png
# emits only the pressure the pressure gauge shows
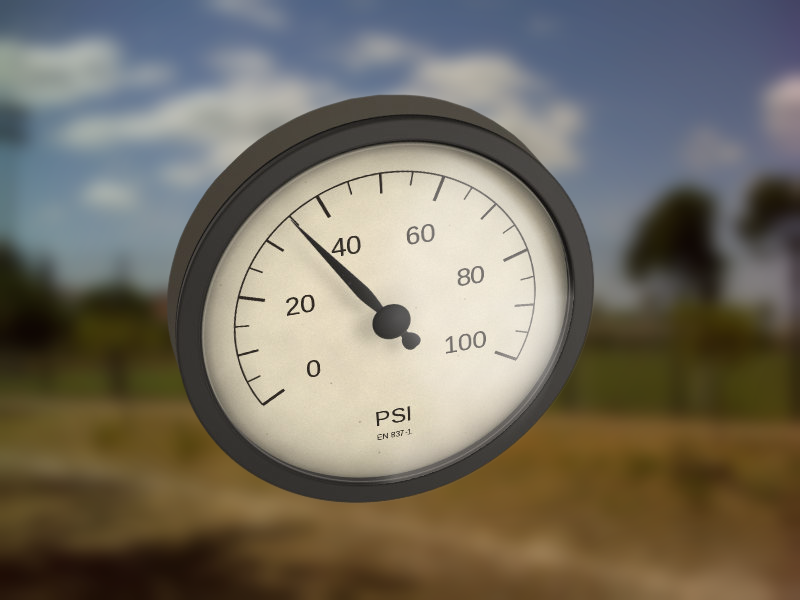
35 psi
